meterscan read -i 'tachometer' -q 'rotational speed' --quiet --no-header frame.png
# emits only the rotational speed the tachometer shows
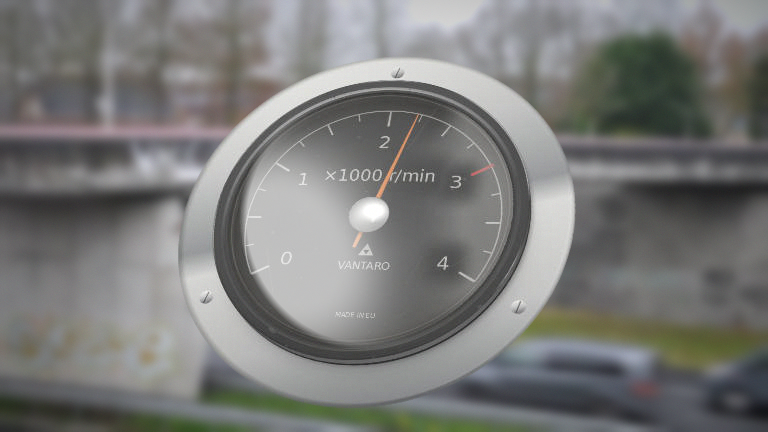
2250 rpm
